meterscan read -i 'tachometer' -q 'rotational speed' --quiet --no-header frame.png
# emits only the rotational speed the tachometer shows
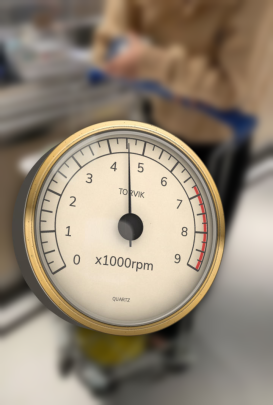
4500 rpm
